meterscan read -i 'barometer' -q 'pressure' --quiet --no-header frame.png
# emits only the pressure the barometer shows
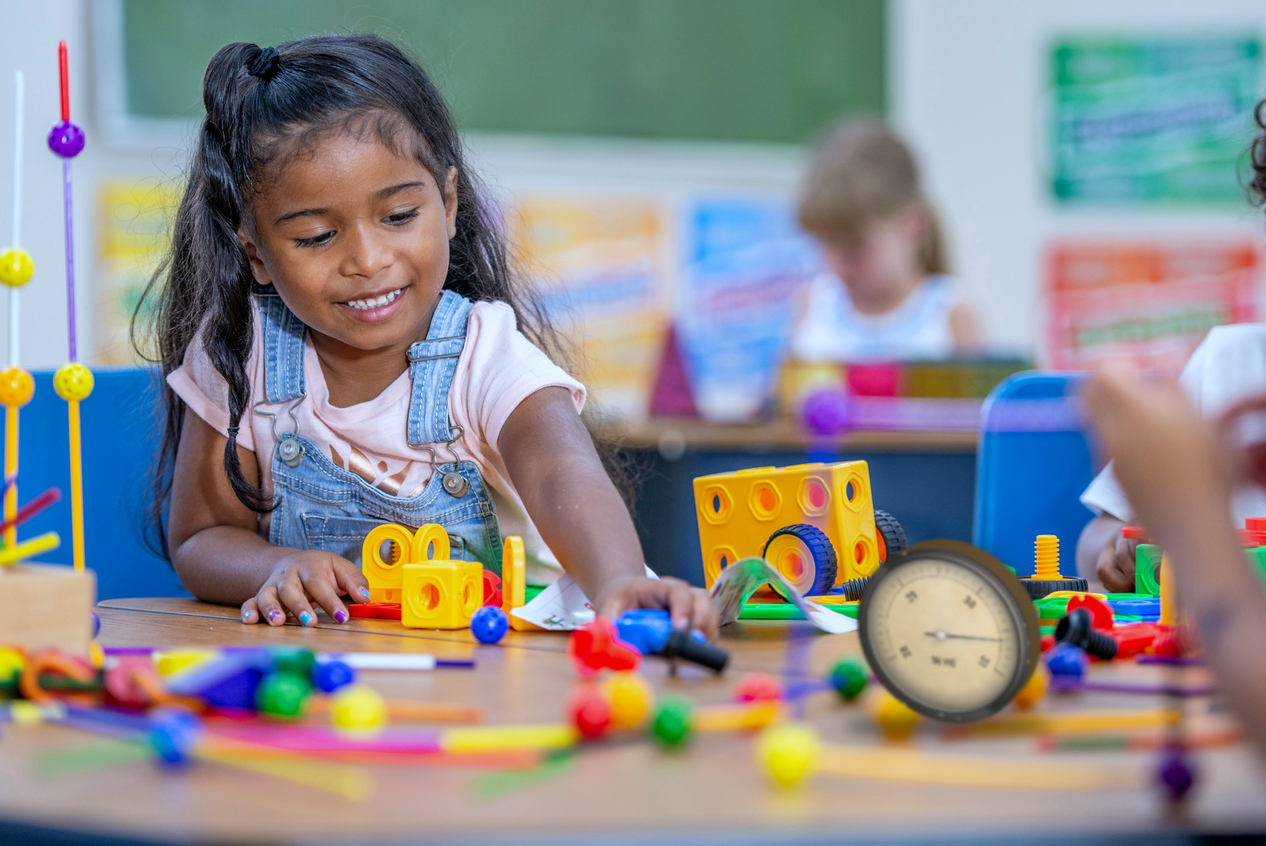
30.6 inHg
